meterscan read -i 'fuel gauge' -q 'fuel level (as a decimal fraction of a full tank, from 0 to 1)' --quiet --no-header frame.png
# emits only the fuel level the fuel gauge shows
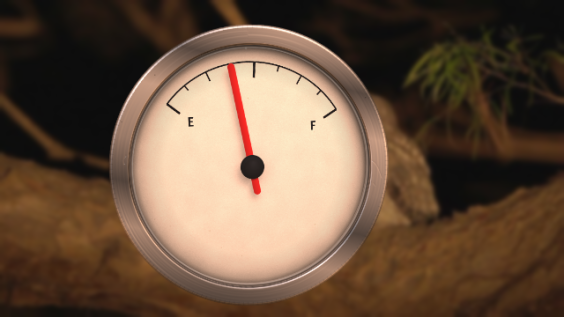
0.375
